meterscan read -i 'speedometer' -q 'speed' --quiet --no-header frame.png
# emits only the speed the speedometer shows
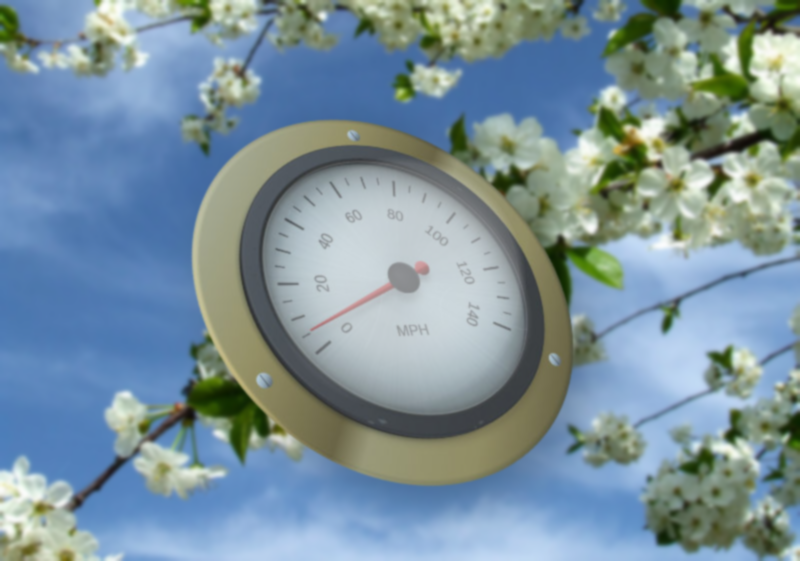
5 mph
